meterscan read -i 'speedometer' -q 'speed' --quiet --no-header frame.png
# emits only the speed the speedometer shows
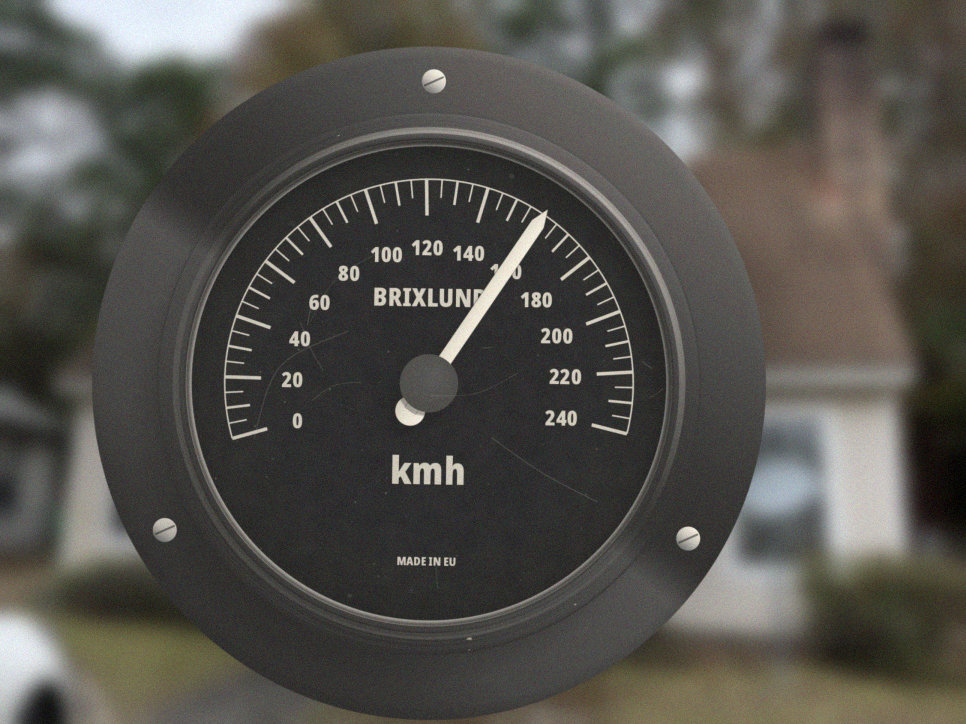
160 km/h
